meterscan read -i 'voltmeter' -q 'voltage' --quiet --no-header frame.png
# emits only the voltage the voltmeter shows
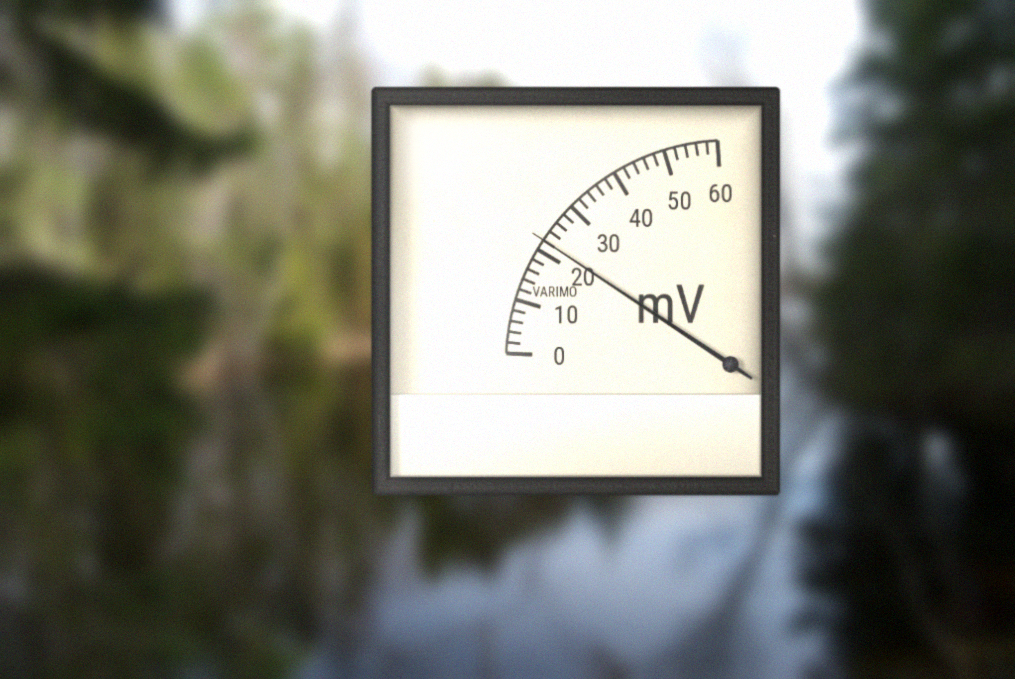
22 mV
